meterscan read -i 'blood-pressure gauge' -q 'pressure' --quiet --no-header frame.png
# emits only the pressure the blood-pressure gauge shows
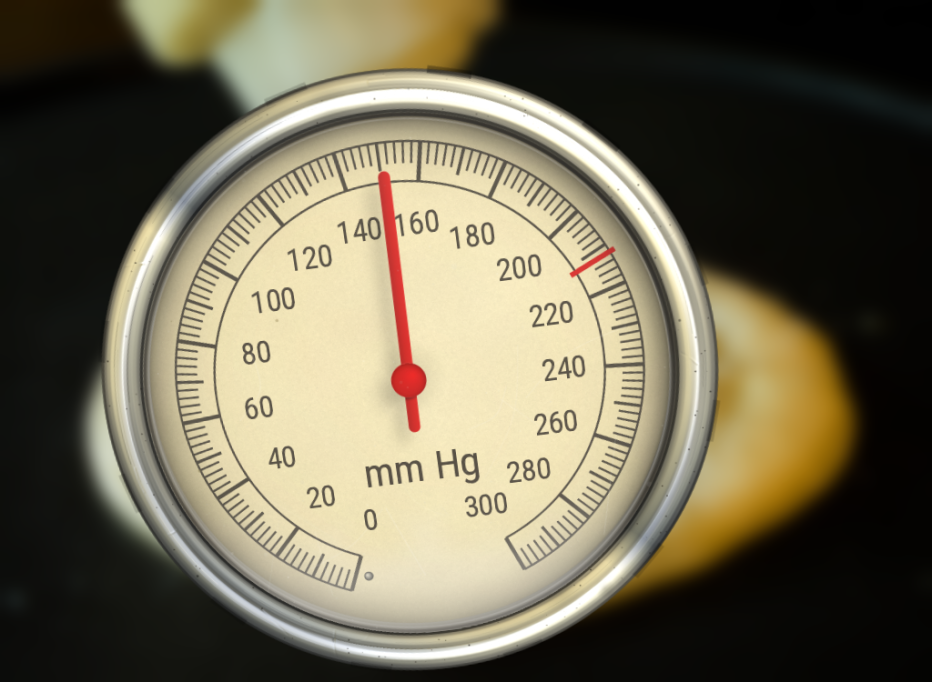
151 mmHg
